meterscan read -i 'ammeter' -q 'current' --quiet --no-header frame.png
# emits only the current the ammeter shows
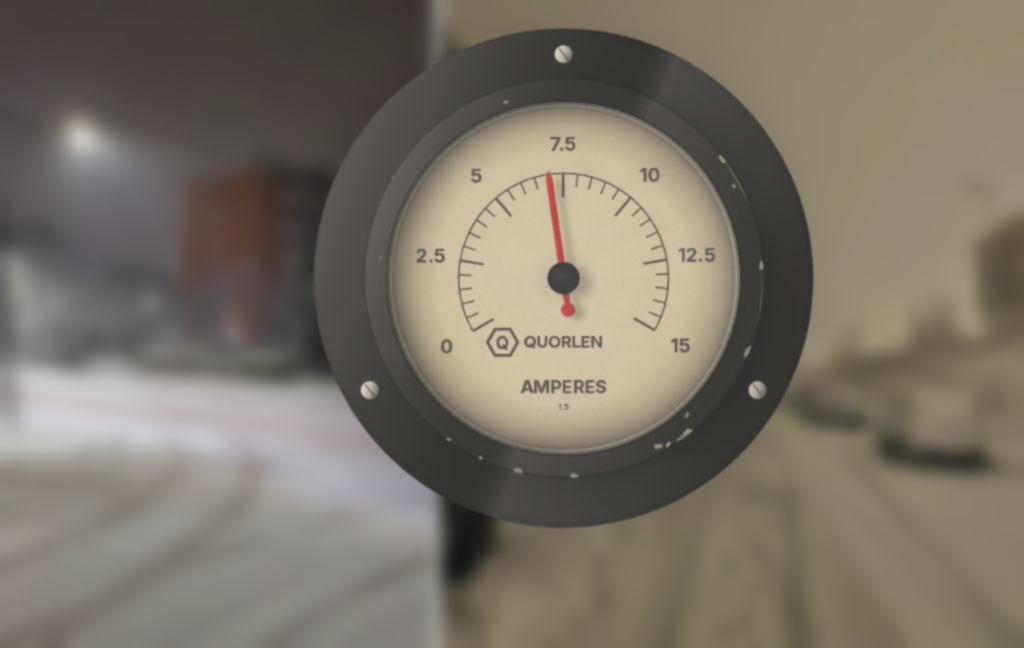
7 A
